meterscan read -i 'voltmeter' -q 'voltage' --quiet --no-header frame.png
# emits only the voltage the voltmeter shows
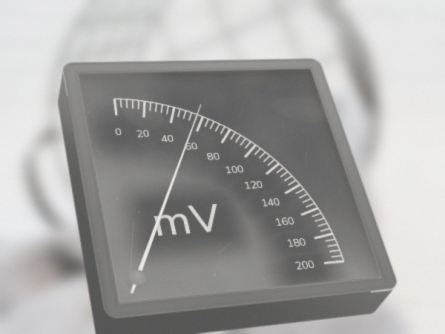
56 mV
